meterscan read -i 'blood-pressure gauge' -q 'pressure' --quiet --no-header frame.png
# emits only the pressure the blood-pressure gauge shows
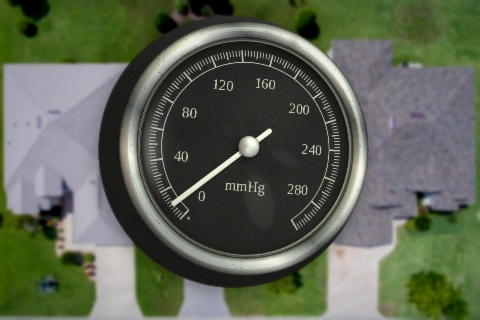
10 mmHg
